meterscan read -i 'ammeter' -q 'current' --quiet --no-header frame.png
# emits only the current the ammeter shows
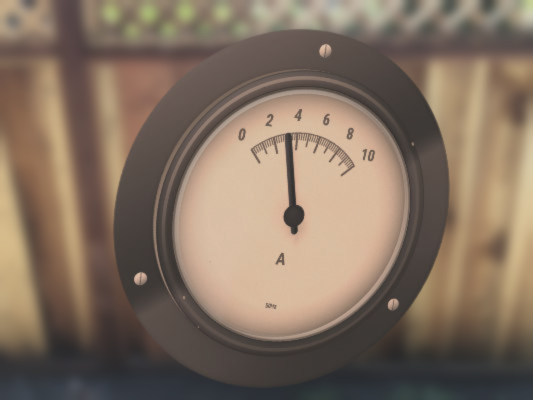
3 A
